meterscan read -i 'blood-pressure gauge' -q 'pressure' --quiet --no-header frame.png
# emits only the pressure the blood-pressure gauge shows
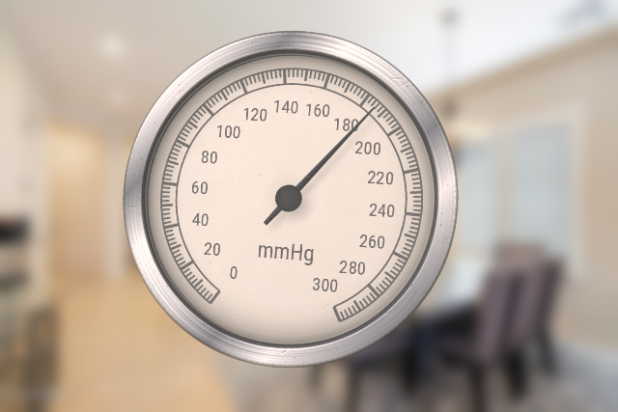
186 mmHg
